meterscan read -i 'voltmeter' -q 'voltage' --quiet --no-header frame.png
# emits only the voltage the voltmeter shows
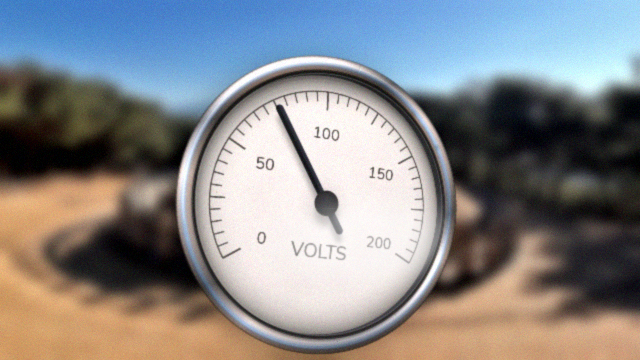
75 V
